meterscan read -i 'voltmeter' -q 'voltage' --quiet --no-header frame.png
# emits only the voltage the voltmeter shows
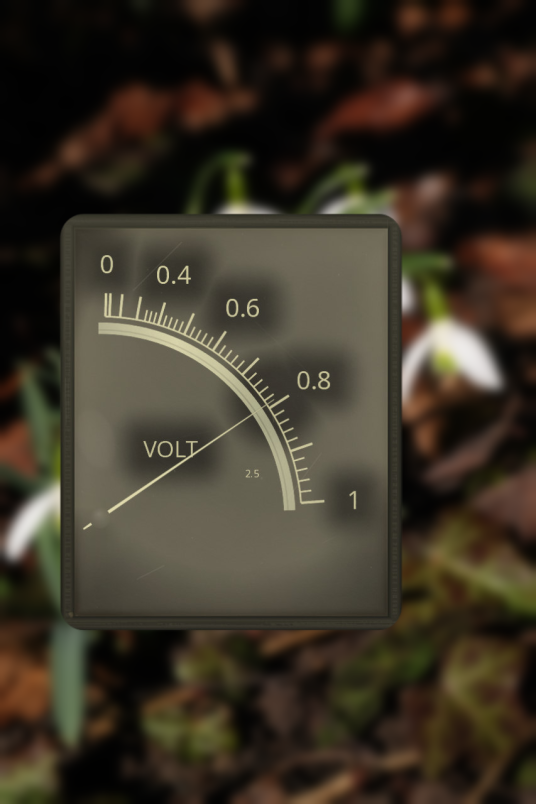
0.79 V
